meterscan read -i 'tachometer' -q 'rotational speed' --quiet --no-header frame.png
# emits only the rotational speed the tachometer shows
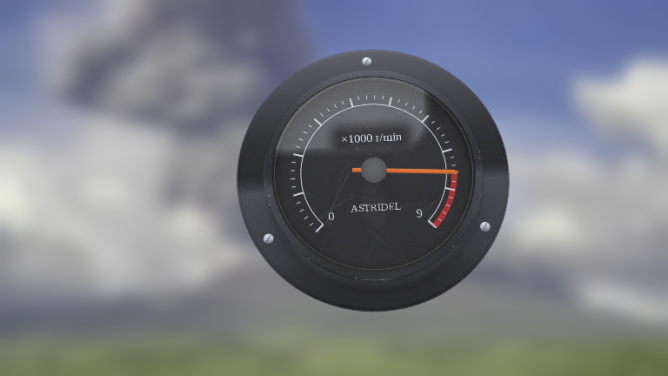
7600 rpm
